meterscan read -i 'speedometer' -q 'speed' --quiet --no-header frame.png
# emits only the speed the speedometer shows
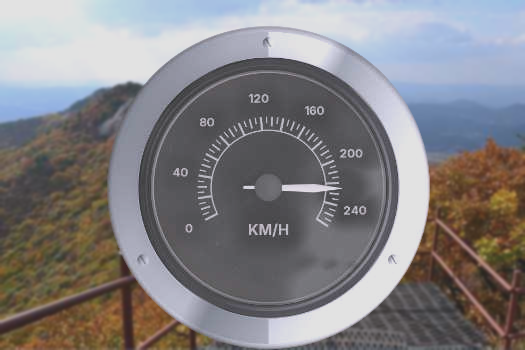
225 km/h
